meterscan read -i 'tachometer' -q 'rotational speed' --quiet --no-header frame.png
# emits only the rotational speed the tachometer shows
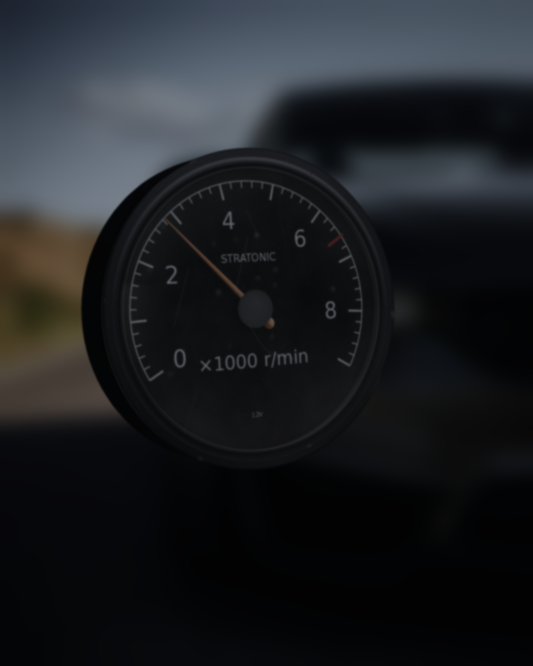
2800 rpm
